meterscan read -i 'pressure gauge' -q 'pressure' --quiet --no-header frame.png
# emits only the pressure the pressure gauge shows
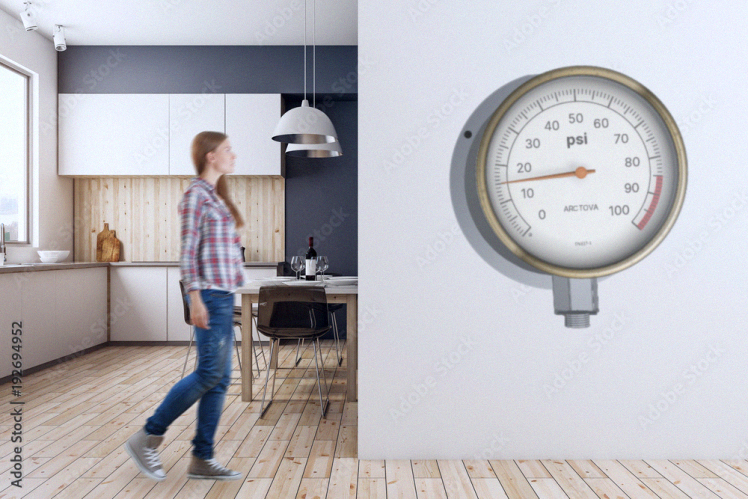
15 psi
